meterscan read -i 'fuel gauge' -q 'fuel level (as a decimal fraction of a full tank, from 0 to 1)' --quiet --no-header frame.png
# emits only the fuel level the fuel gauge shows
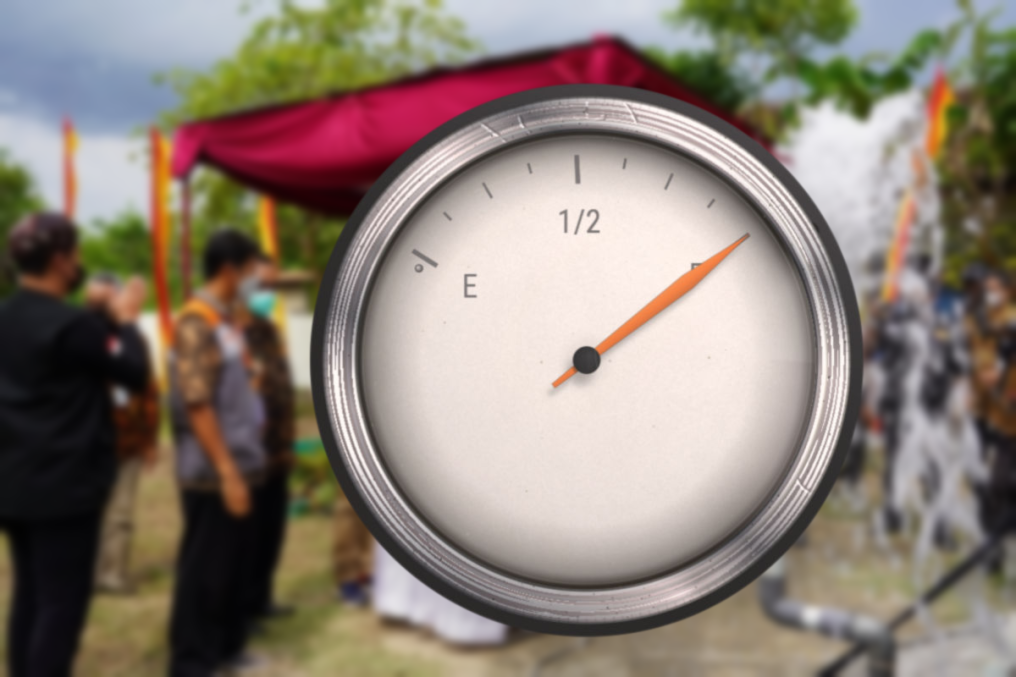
1
